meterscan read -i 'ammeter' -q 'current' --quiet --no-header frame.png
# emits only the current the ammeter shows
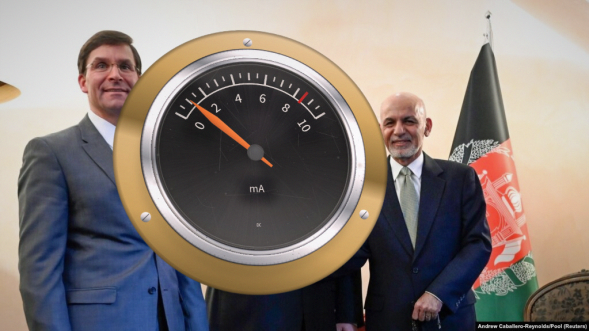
1 mA
